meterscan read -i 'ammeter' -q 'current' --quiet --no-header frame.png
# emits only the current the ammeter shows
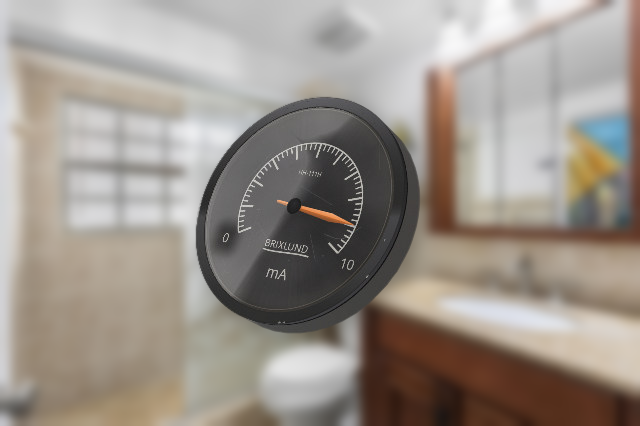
9 mA
